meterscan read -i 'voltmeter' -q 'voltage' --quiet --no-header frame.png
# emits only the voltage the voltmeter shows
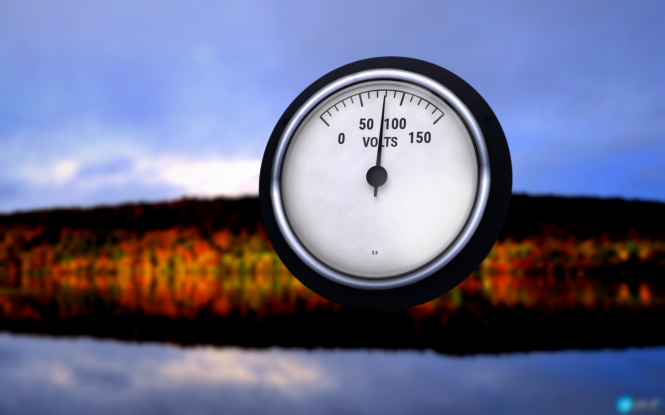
80 V
